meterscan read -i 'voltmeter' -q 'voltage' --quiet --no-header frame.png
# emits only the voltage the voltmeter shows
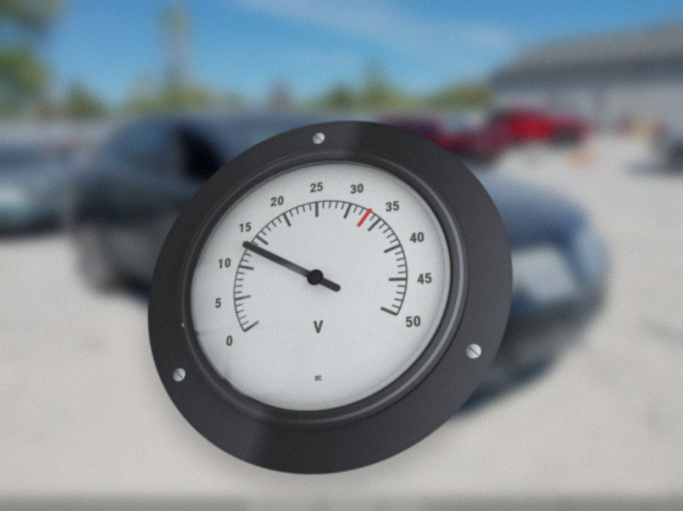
13 V
